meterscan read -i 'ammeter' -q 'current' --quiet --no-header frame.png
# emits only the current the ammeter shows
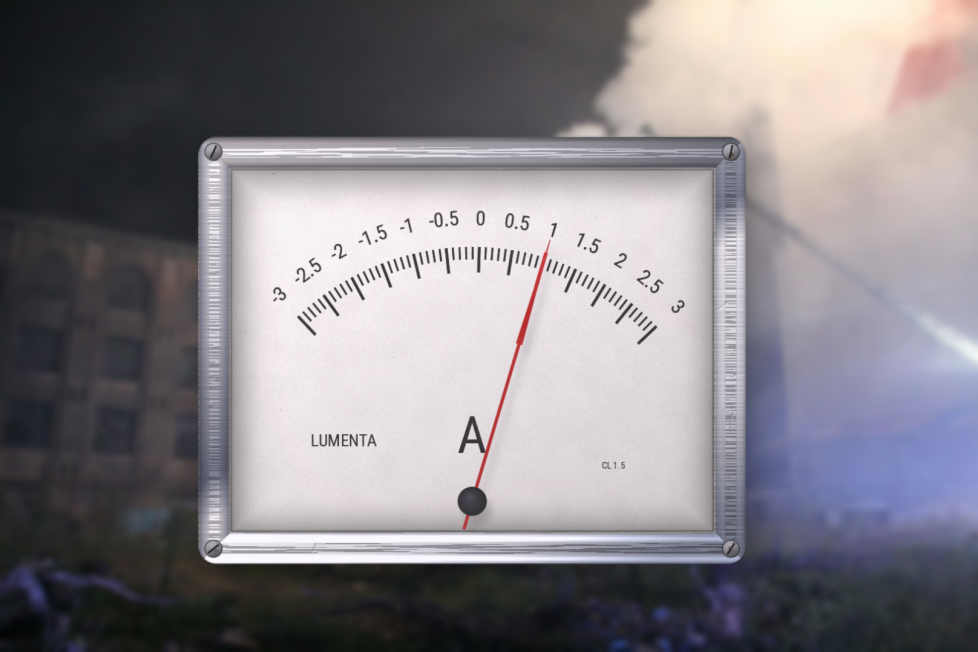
1 A
